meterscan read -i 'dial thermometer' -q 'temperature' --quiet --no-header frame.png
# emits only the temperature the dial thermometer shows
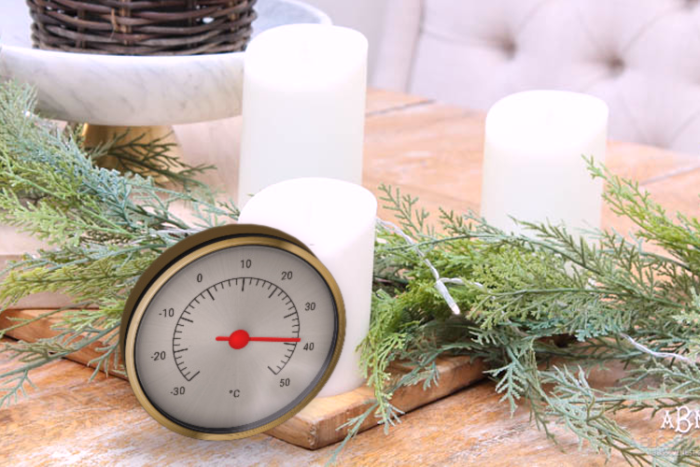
38 °C
